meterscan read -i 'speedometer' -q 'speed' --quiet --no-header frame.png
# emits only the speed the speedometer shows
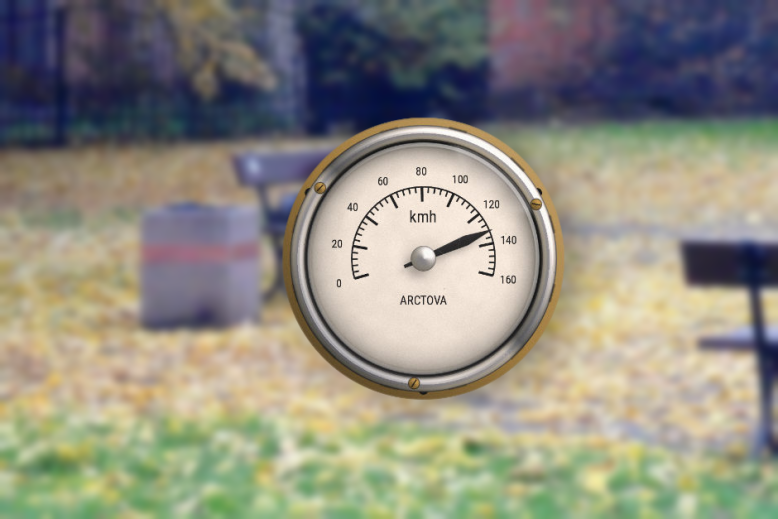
132 km/h
